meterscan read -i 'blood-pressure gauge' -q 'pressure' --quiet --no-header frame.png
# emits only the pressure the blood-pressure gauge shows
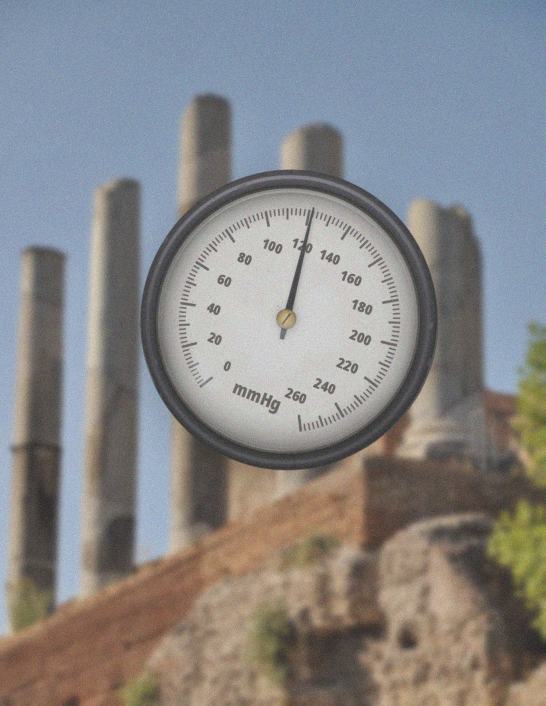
122 mmHg
